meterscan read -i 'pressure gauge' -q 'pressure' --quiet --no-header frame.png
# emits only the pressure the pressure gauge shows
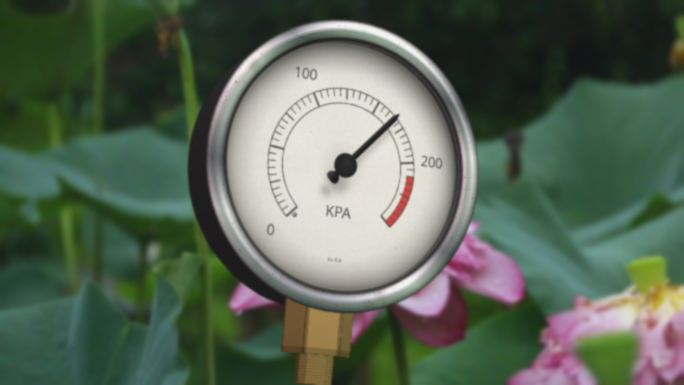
165 kPa
